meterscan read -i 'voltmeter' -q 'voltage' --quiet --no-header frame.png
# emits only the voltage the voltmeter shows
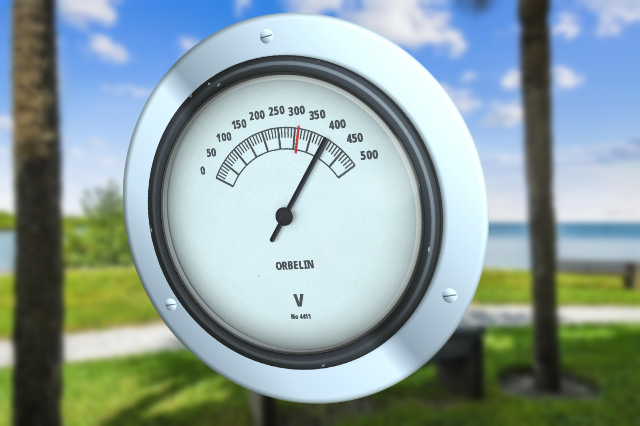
400 V
